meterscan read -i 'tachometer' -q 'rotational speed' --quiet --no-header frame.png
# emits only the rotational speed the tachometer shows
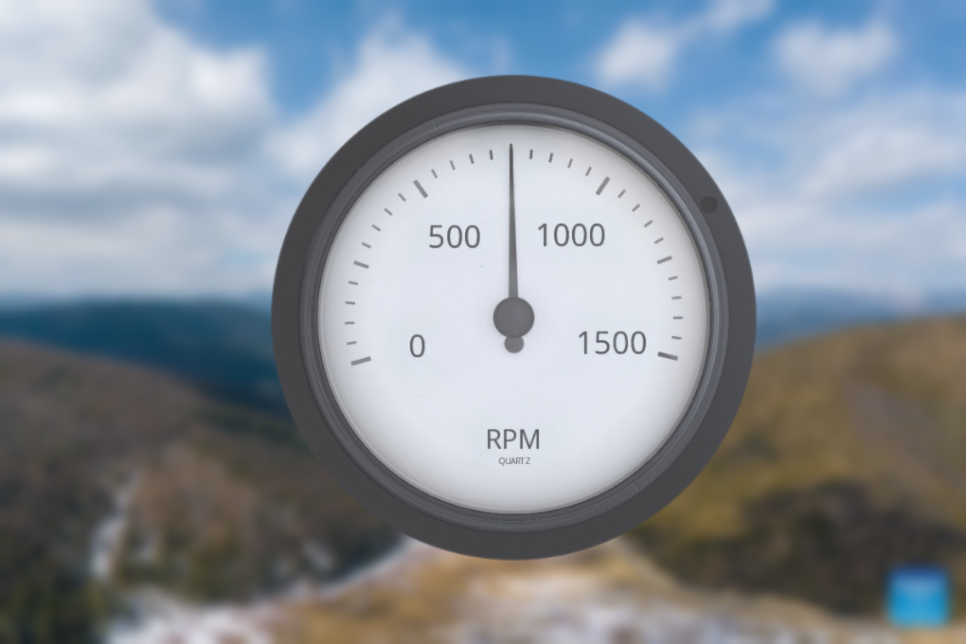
750 rpm
